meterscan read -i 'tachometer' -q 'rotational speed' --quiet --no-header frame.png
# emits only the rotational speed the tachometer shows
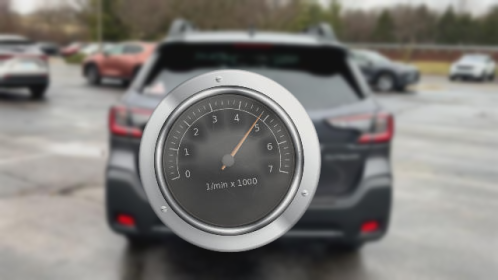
4800 rpm
